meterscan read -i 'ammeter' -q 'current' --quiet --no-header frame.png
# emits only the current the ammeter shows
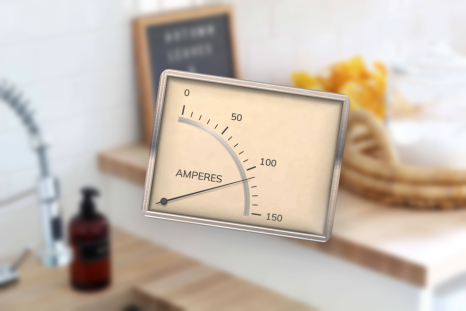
110 A
